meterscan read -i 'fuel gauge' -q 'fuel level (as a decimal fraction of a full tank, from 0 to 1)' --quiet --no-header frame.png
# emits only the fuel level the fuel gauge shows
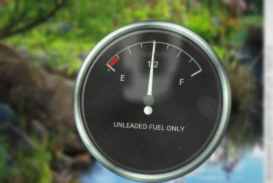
0.5
